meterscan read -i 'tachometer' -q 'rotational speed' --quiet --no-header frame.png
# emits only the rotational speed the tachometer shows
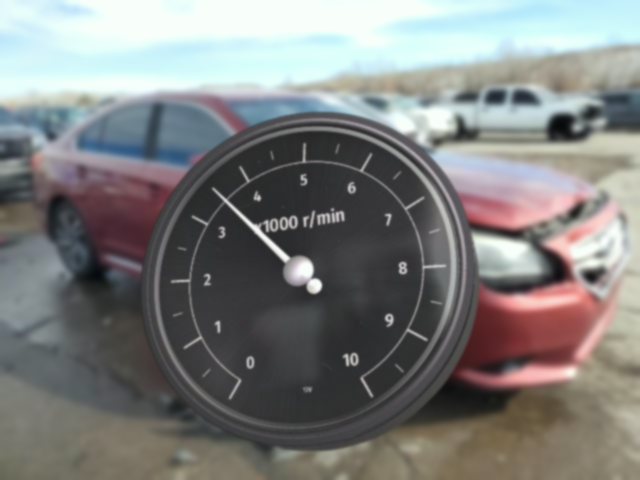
3500 rpm
